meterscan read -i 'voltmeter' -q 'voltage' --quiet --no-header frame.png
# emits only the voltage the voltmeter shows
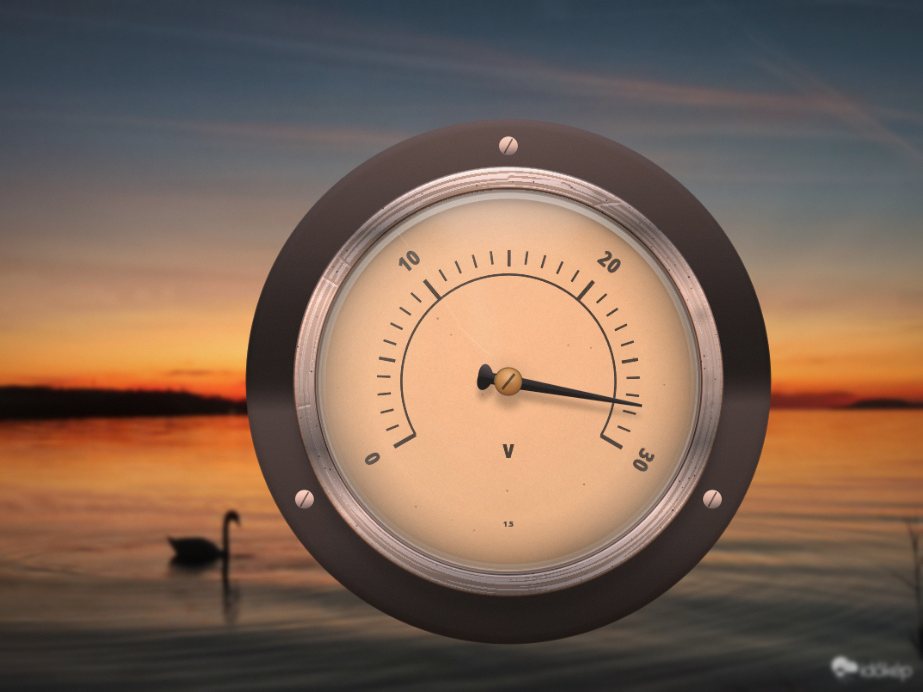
27.5 V
